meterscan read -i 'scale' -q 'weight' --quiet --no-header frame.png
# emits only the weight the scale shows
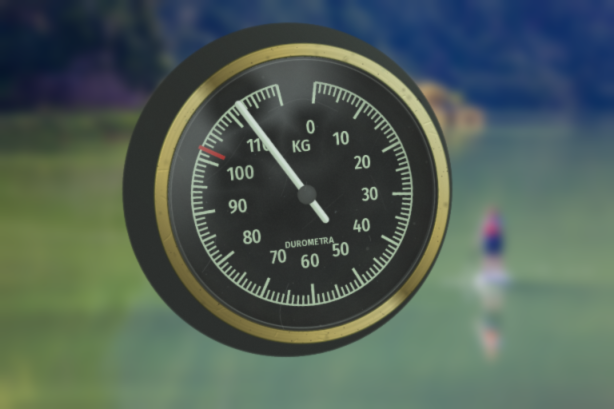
112 kg
